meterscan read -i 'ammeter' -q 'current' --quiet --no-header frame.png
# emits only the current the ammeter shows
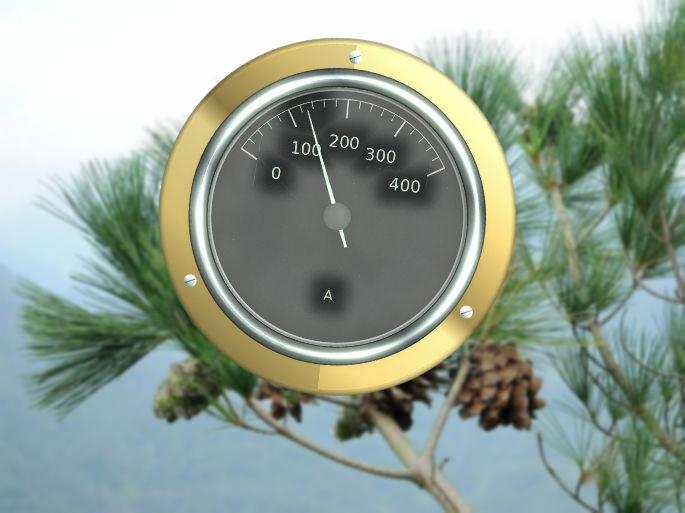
130 A
